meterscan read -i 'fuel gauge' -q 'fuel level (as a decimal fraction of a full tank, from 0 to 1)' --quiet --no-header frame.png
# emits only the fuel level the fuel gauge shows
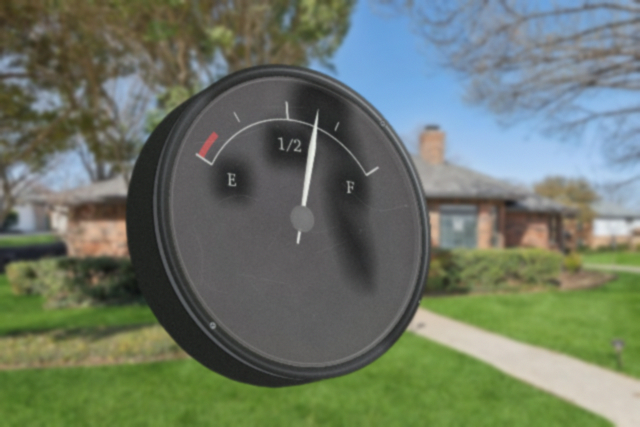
0.625
